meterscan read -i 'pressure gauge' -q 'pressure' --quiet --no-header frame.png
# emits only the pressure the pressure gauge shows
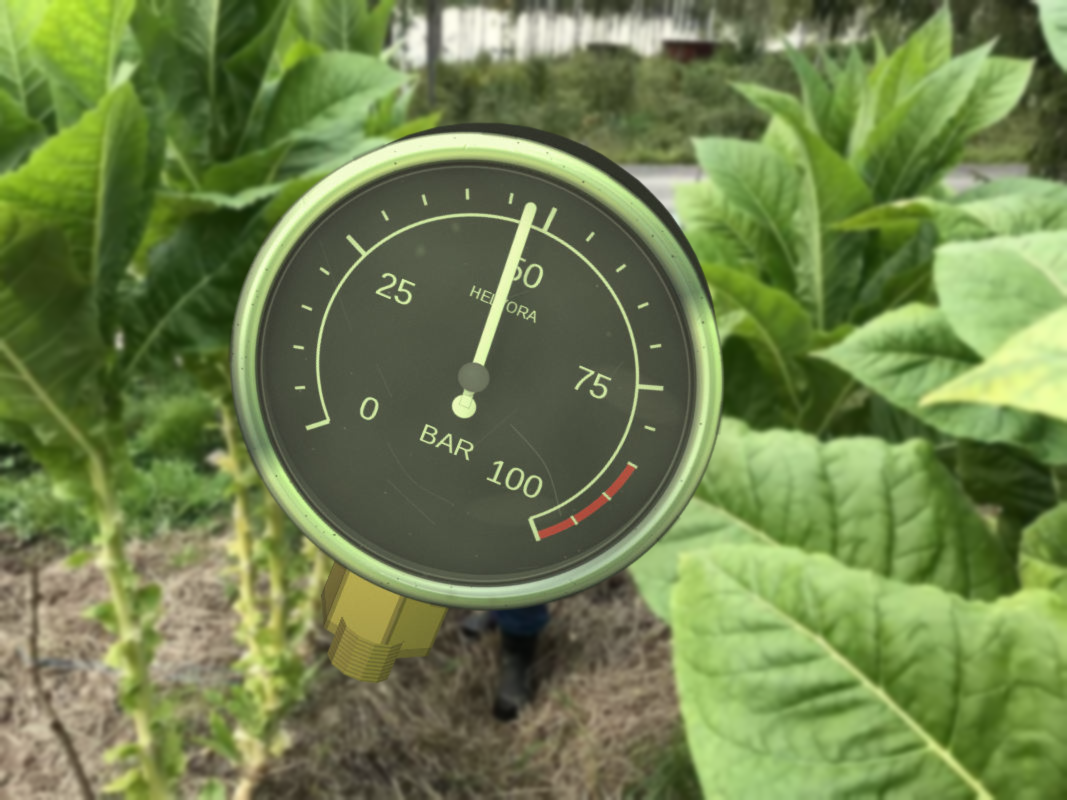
47.5 bar
